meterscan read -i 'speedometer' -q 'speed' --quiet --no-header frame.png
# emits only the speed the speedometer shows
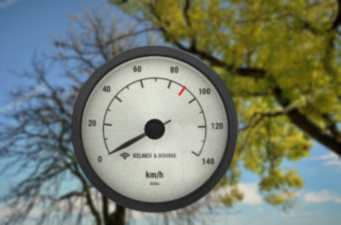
0 km/h
